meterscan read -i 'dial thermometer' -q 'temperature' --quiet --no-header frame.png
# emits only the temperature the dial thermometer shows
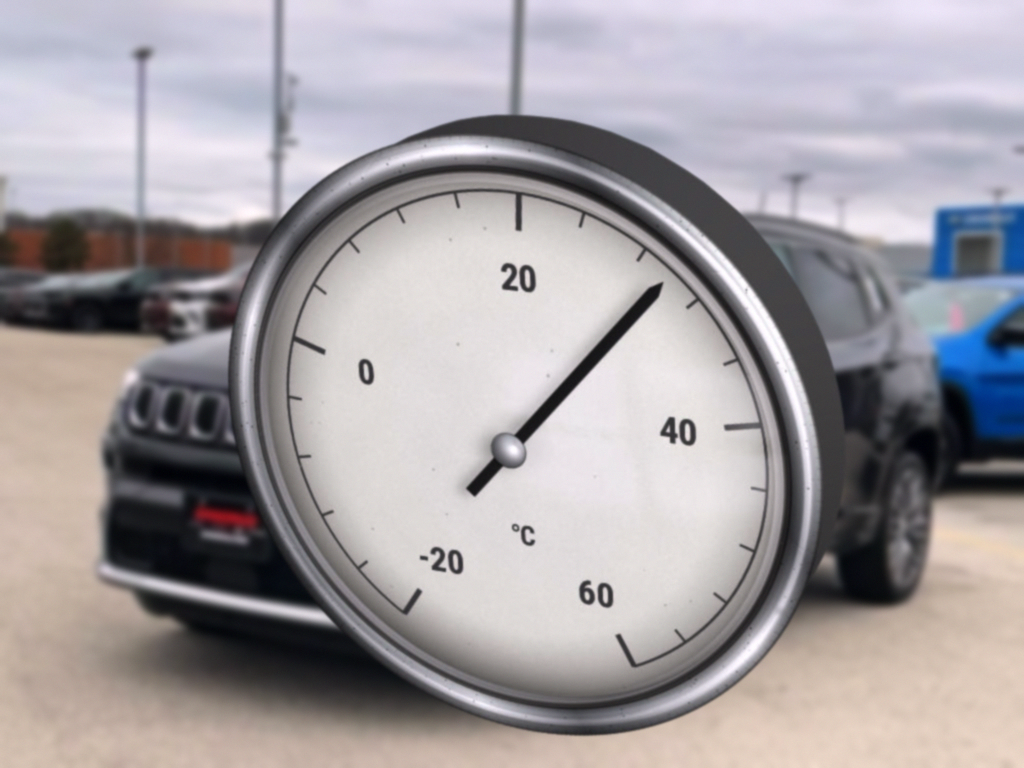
30 °C
